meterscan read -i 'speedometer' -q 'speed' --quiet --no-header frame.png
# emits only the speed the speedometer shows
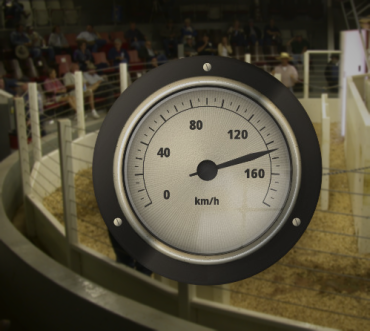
145 km/h
